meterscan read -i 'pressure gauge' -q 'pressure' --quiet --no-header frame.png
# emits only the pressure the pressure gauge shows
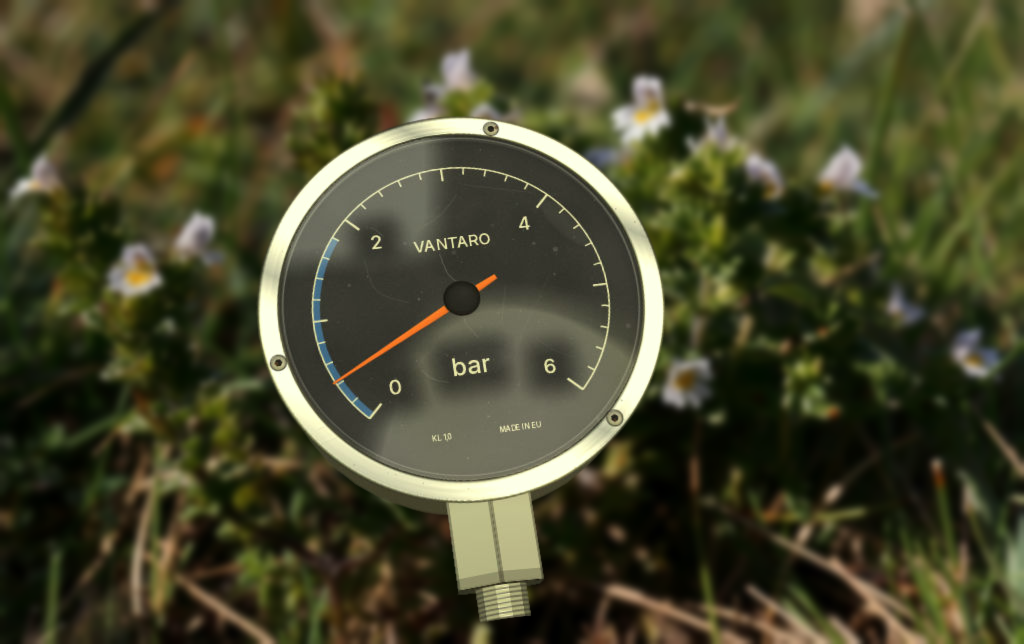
0.4 bar
